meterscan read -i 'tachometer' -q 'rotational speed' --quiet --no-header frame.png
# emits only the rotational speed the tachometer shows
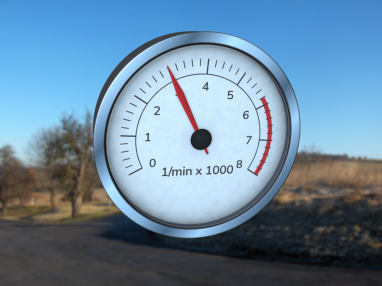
3000 rpm
